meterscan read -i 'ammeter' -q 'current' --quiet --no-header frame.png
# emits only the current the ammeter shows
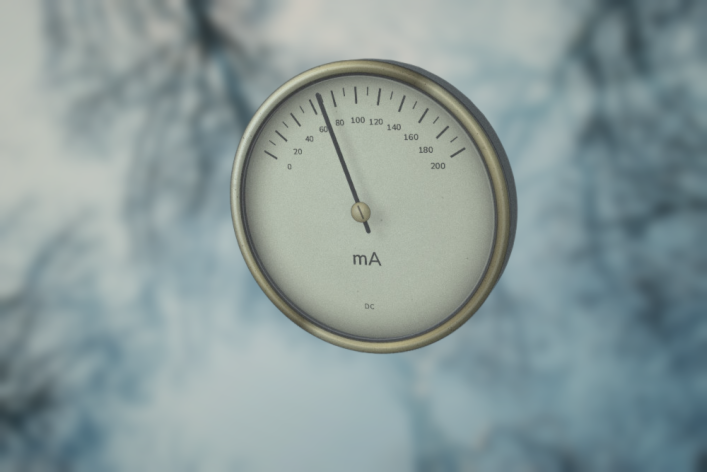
70 mA
